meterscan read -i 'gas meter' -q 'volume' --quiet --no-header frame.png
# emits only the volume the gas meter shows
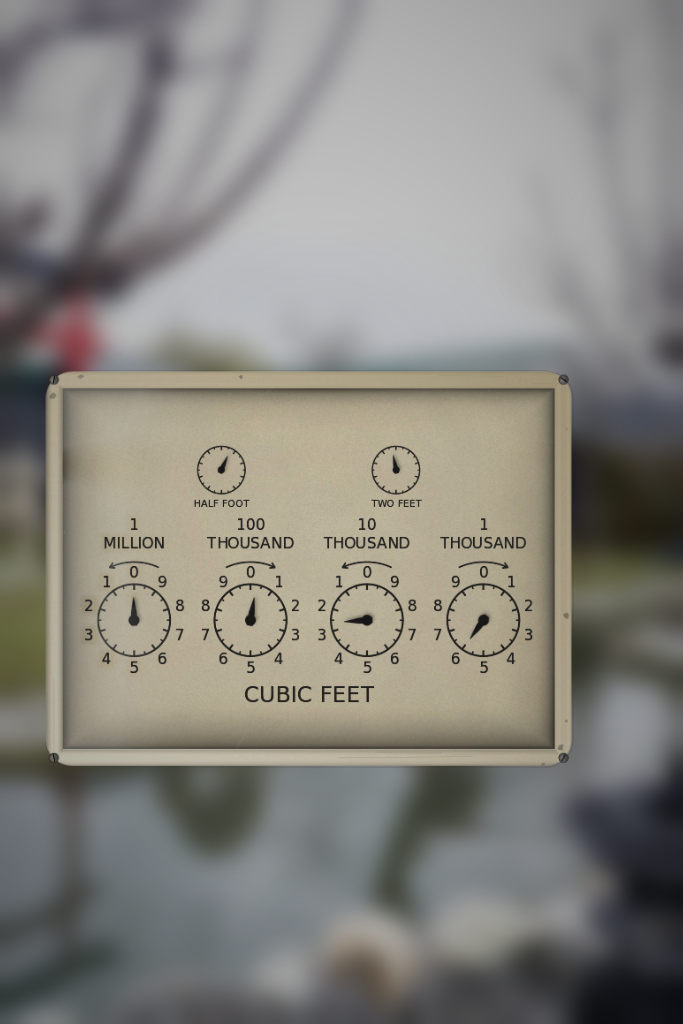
2600 ft³
